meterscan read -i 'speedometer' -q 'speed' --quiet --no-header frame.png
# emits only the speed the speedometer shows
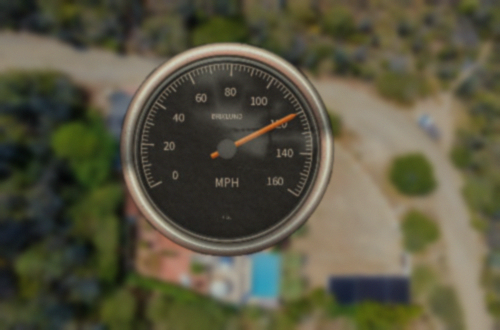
120 mph
